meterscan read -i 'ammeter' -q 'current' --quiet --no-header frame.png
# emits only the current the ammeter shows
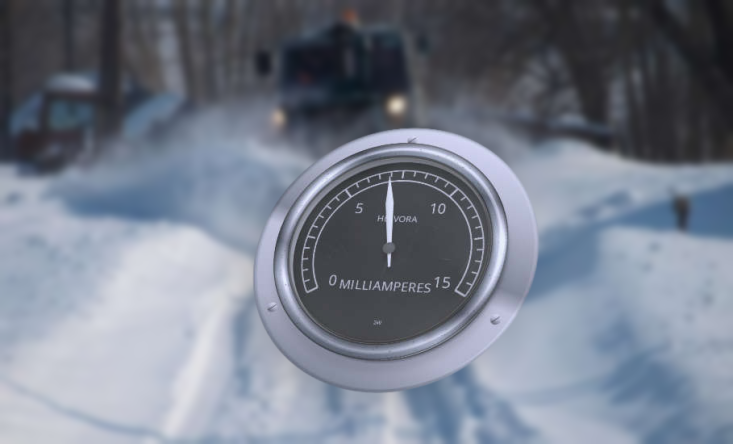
7 mA
